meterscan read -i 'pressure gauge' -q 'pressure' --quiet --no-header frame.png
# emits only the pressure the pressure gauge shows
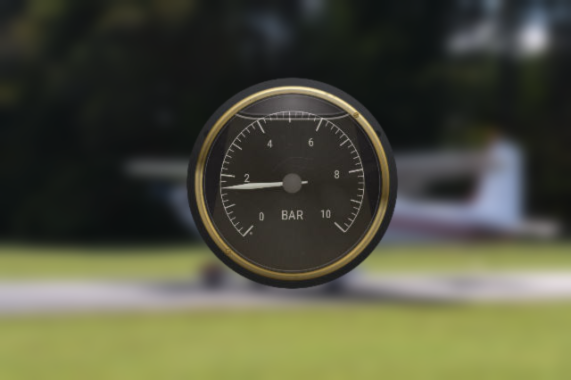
1.6 bar
